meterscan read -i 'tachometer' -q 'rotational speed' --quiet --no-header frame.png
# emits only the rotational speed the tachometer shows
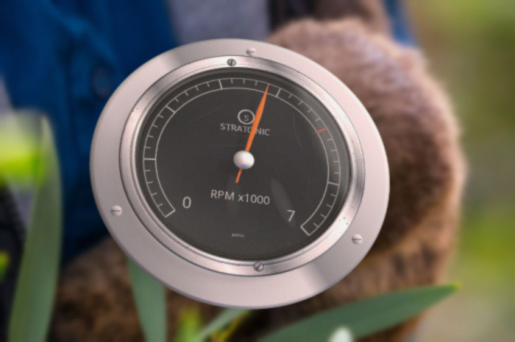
3800 rpm
